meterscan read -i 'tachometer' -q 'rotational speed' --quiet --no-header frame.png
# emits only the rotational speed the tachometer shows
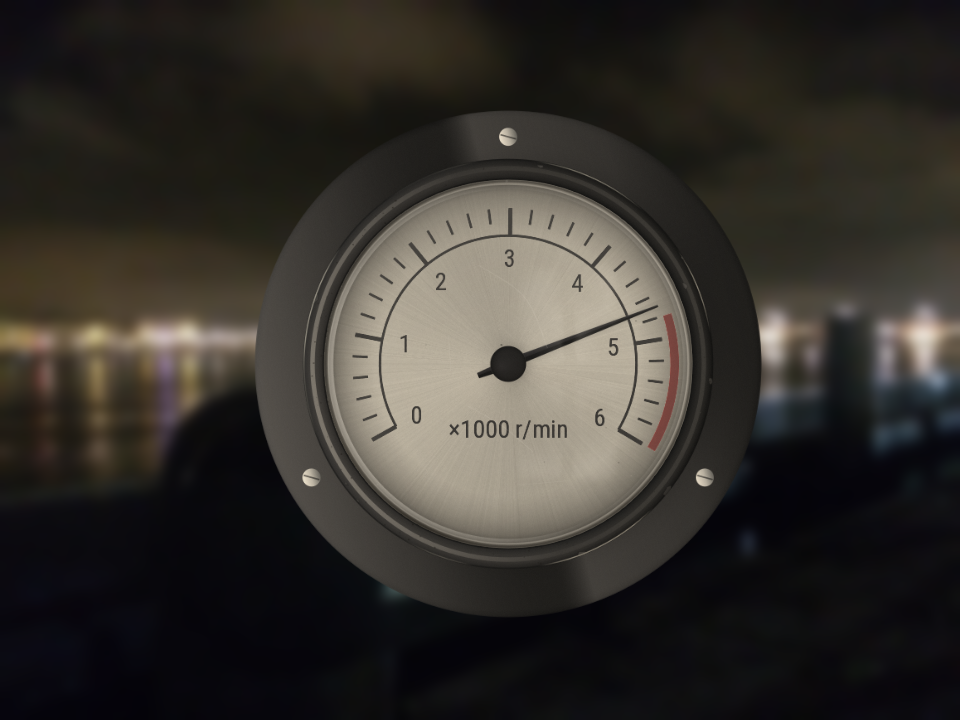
4700 rpm
